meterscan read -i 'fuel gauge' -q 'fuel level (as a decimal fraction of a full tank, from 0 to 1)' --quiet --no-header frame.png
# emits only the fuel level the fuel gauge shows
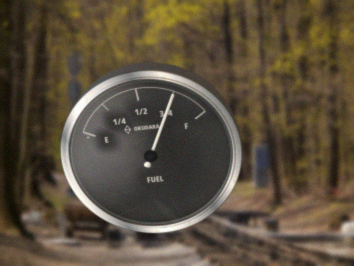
0.75
